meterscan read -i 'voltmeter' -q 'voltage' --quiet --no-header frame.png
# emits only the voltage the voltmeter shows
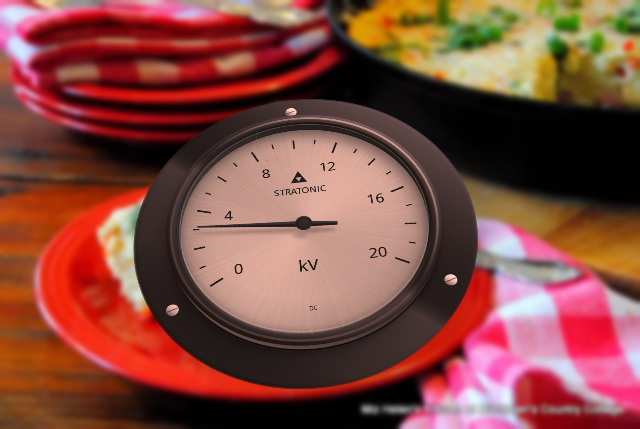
3 kV
